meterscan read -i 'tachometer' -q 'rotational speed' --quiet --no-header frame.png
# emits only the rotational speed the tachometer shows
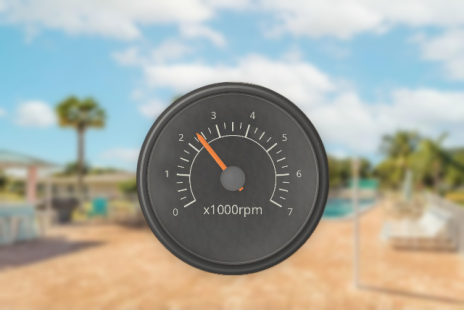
2375 rpm
